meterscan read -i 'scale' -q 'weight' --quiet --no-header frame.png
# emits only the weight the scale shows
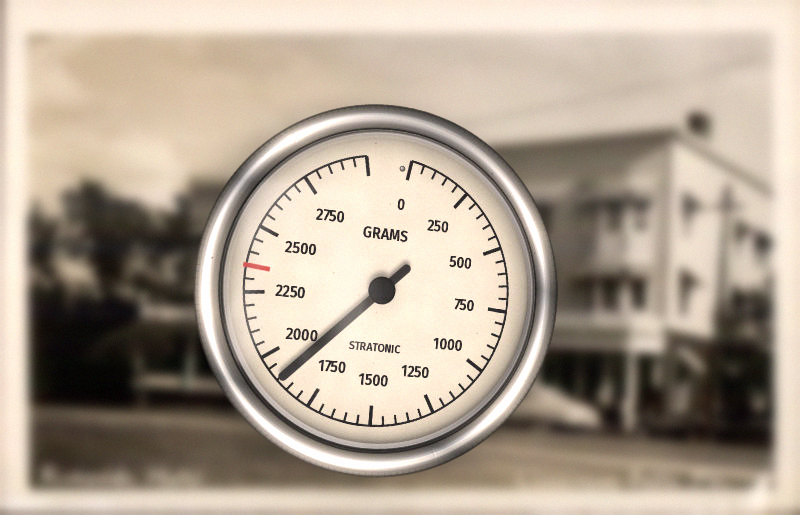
1900 g
